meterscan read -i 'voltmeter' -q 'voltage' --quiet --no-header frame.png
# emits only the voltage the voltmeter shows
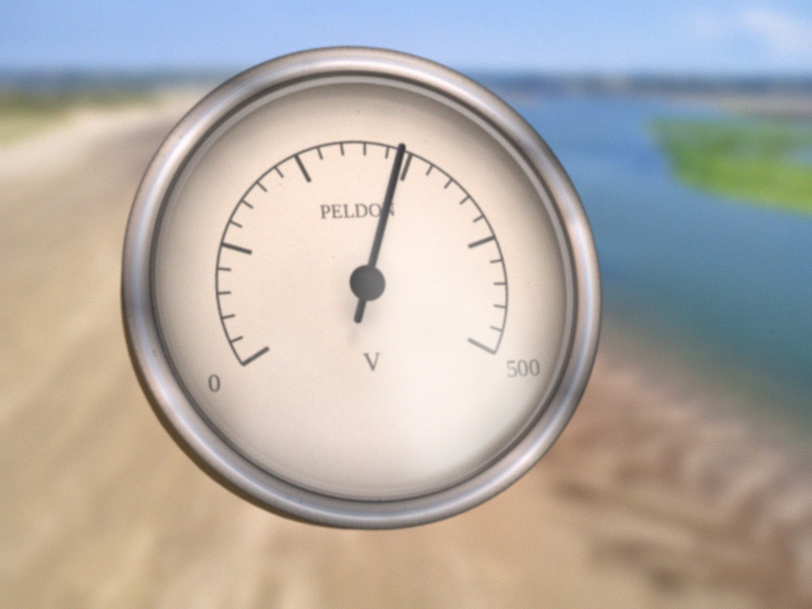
290 V
